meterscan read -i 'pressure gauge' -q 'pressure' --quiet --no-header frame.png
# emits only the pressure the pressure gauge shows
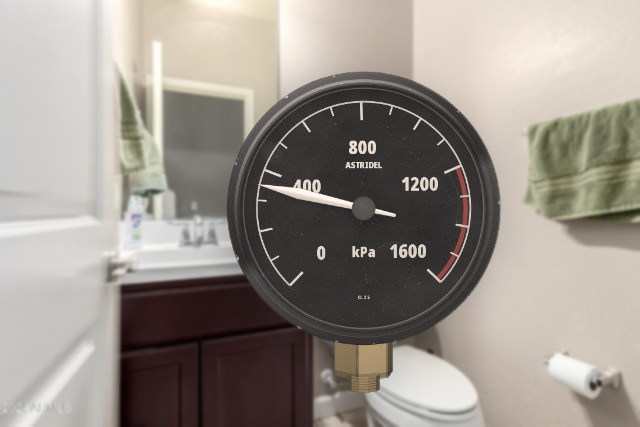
350 kPa
